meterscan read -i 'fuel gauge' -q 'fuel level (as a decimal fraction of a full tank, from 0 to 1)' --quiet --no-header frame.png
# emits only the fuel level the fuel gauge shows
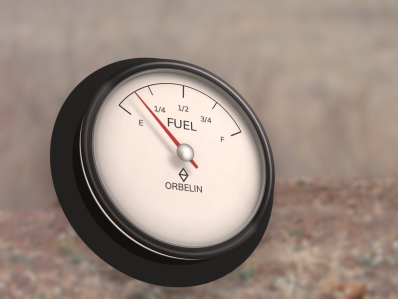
0.125
